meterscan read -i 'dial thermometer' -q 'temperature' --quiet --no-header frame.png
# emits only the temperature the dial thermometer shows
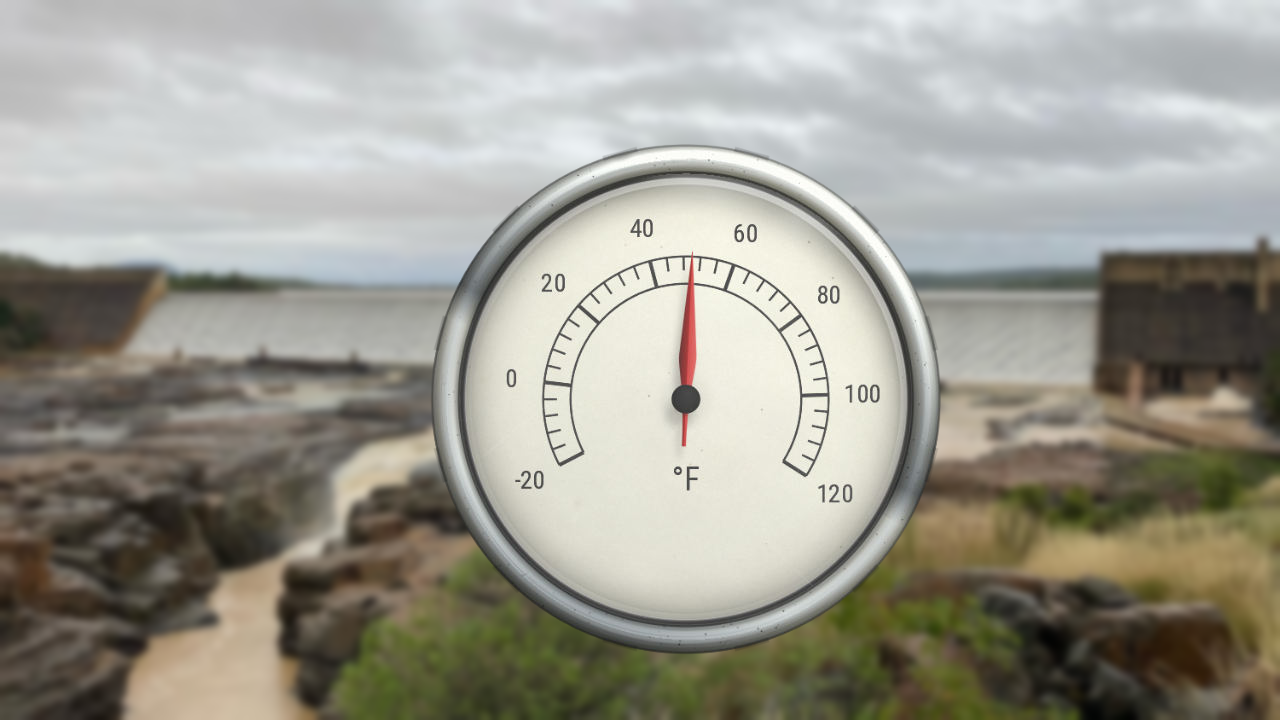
50 °F
